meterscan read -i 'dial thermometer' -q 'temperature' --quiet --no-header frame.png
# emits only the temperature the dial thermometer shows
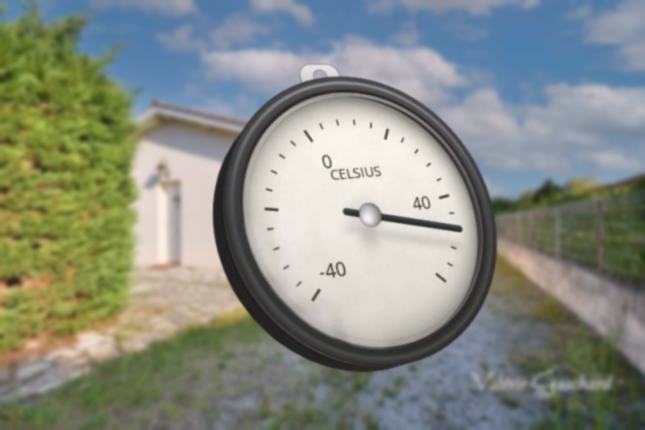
48 °C
